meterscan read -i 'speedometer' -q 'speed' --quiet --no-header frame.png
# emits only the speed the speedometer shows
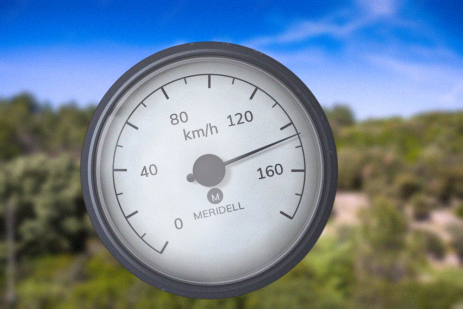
145 km/h
